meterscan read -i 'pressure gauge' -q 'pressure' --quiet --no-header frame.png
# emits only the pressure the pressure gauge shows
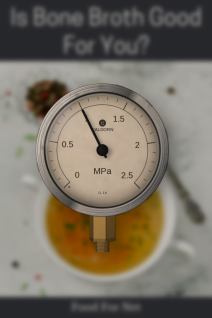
1 MPa
